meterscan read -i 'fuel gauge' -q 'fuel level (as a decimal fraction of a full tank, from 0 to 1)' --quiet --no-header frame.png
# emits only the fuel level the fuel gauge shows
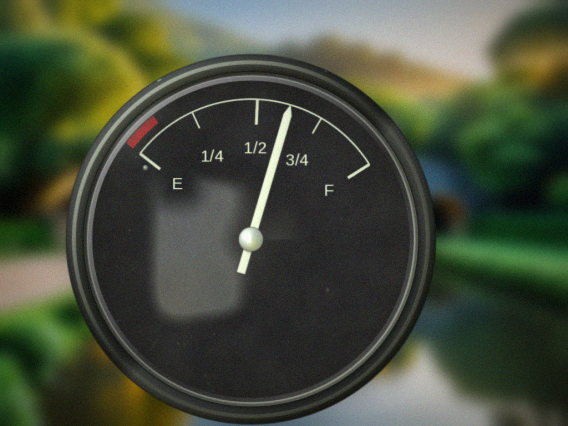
0.625
